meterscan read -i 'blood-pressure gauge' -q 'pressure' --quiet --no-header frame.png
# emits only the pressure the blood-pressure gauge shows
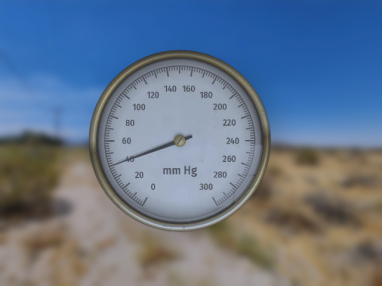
40 mmHg
